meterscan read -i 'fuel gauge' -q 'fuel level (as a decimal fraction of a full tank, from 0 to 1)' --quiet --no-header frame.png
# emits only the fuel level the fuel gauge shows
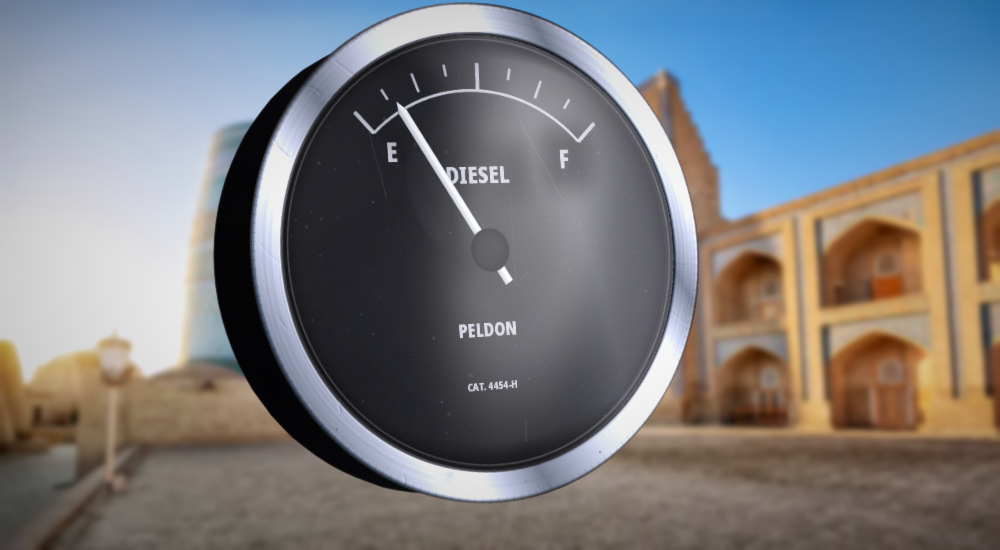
0.125
